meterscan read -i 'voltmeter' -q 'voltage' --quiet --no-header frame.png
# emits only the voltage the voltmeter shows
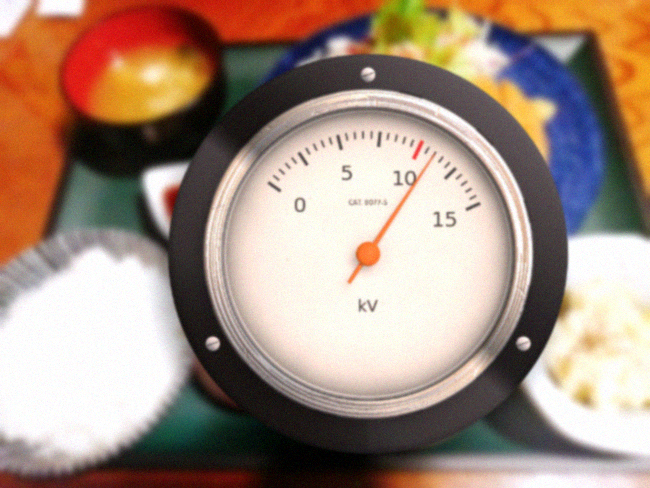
11 kV
